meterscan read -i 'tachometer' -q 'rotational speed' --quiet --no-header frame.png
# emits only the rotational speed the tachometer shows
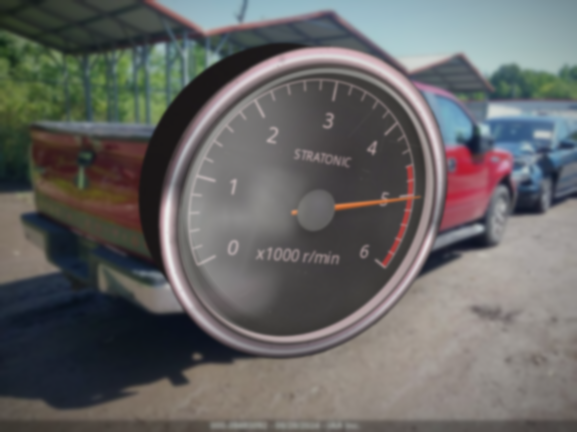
5000 rpm
